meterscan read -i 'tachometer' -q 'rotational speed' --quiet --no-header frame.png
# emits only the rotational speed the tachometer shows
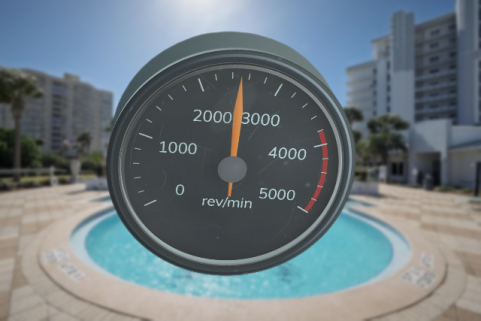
2500 rpm
